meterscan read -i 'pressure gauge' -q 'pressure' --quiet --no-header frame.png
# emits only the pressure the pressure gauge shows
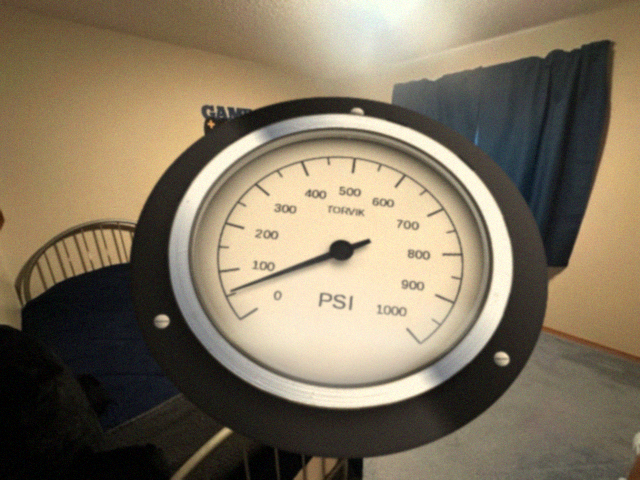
50 psi
